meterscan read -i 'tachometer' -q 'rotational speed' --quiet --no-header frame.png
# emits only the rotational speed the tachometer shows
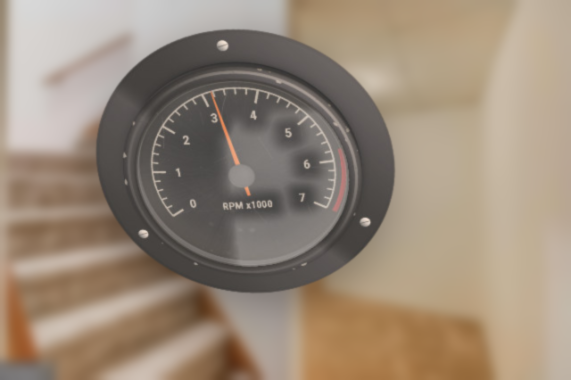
3200 rpm
